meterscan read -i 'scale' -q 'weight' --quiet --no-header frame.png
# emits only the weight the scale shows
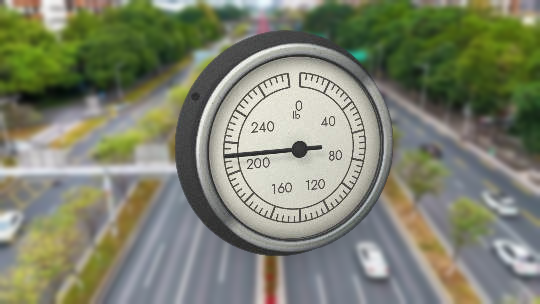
212 lb
